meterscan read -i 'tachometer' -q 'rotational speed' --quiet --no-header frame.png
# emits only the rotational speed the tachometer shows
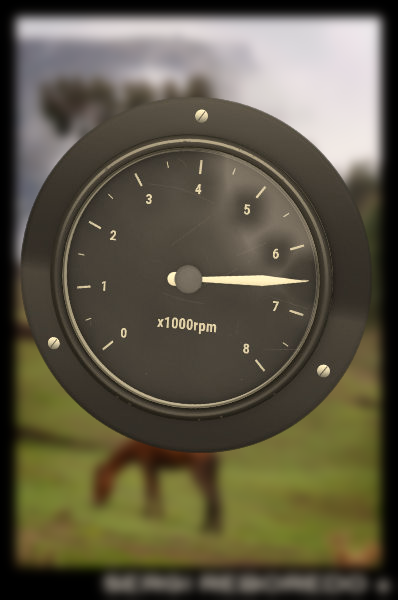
6500 rpm
